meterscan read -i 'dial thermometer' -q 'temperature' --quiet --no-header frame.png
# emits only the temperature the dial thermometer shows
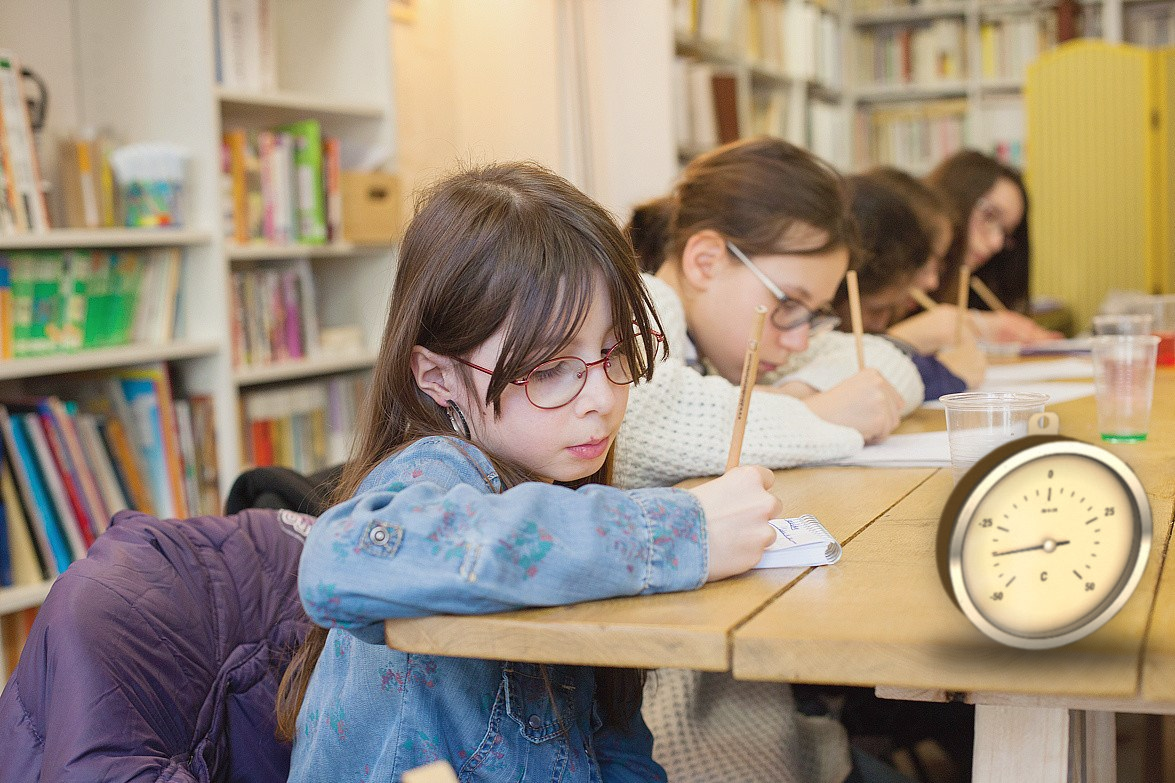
-35 °C
